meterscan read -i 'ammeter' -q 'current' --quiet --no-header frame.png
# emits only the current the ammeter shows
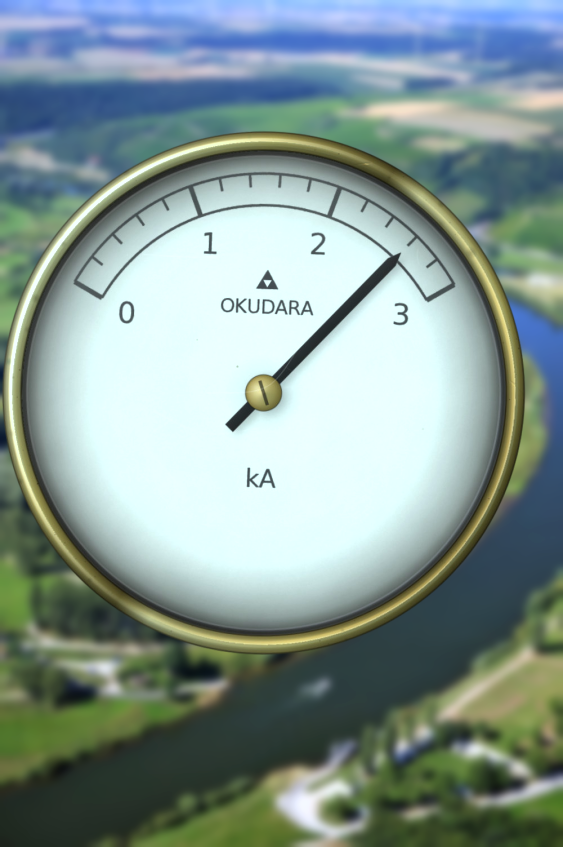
2.6 kA
